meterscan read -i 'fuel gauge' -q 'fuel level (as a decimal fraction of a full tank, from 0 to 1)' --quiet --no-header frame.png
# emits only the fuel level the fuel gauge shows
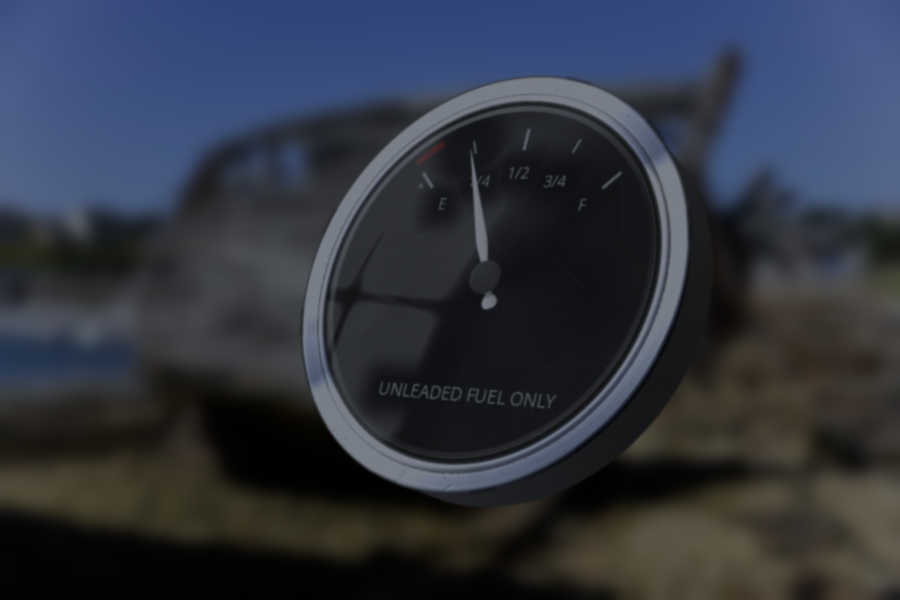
0.25
